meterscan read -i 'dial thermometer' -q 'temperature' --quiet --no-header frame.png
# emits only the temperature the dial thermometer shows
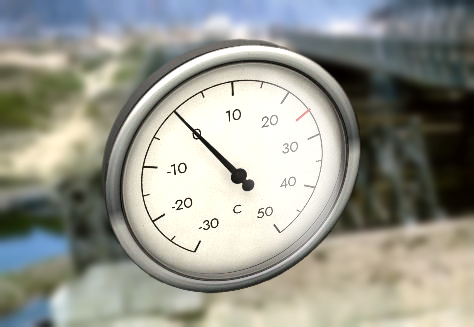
0 °C
